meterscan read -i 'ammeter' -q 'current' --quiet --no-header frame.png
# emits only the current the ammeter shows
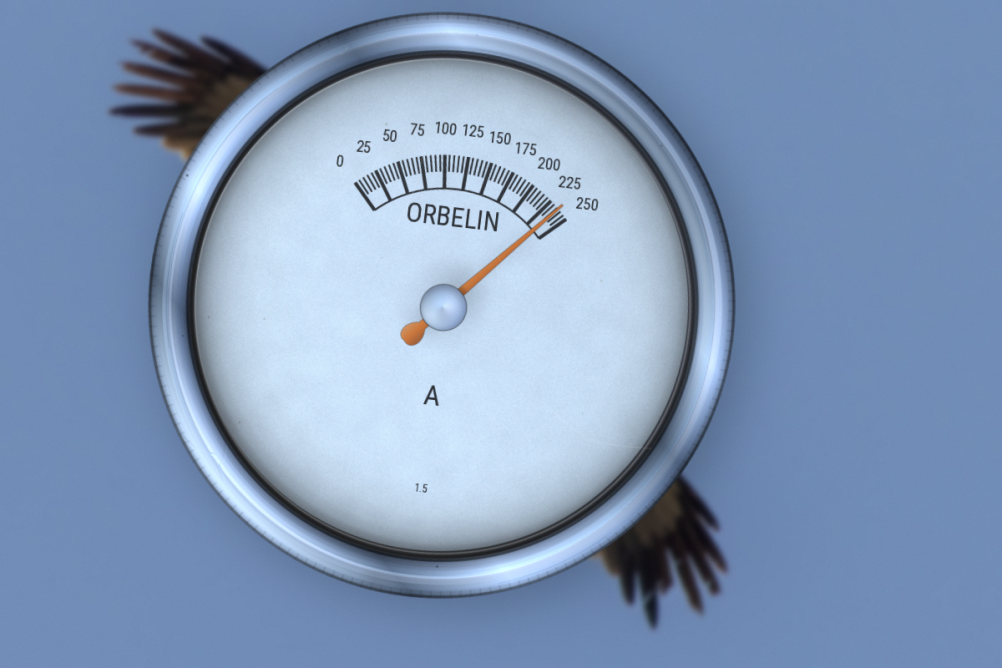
235 A
